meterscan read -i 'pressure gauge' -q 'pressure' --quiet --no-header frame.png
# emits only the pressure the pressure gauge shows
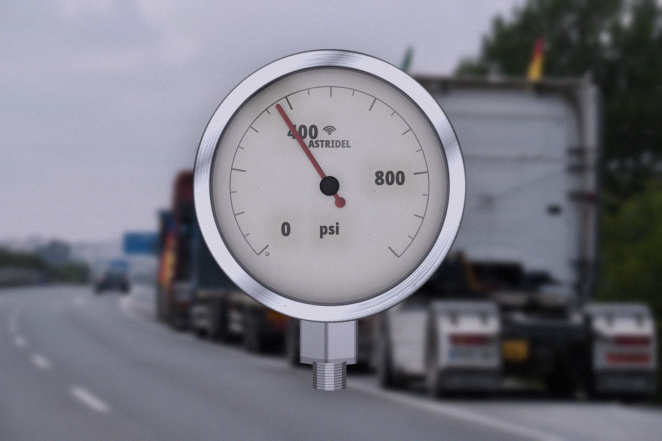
375 psi
